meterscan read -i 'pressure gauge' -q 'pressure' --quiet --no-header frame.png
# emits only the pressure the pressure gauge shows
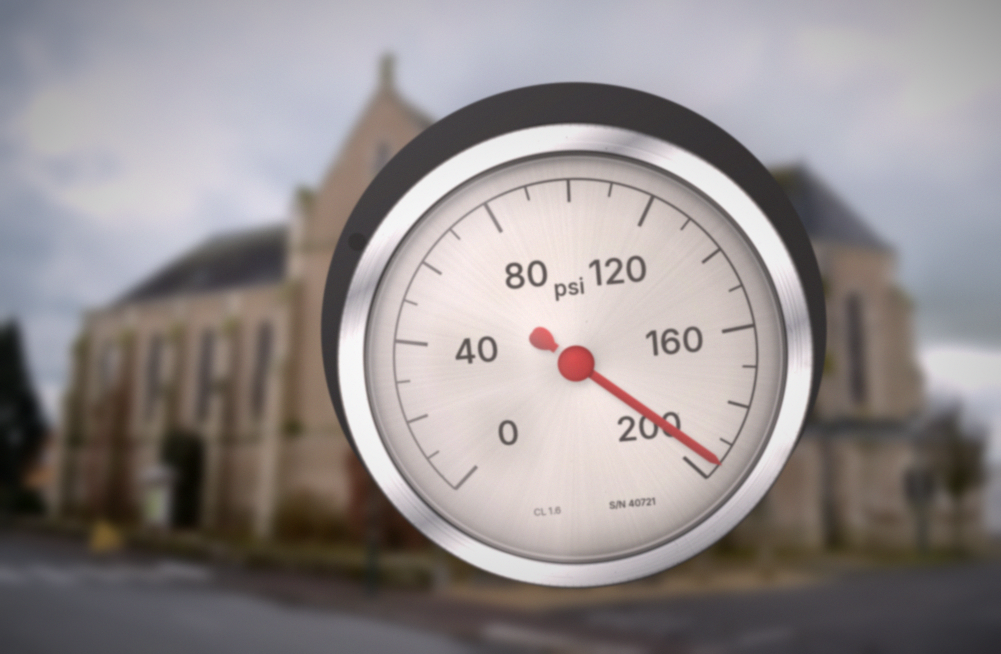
195 psi
